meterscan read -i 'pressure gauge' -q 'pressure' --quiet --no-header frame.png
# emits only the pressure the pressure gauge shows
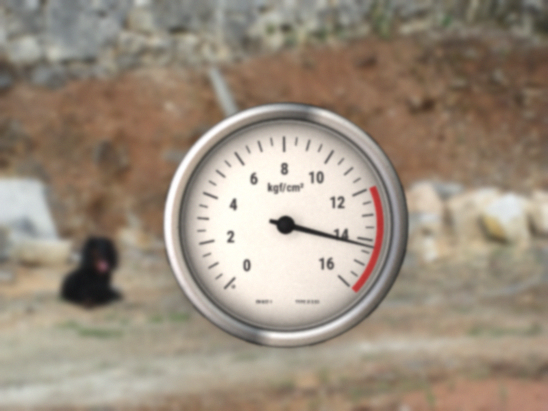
14.25 kg/cm²
